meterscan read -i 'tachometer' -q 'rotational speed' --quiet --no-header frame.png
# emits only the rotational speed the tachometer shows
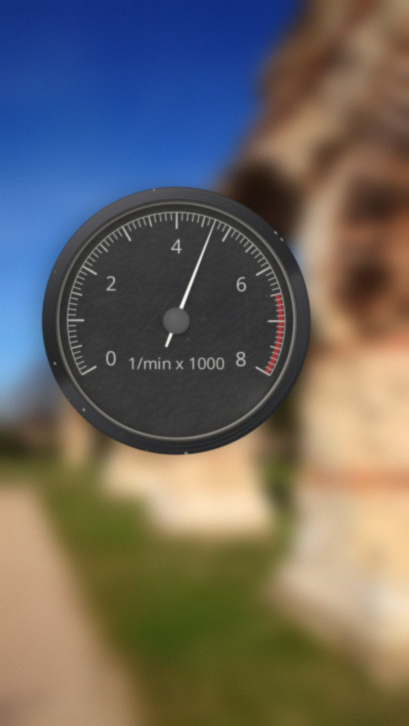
4700 rpm
